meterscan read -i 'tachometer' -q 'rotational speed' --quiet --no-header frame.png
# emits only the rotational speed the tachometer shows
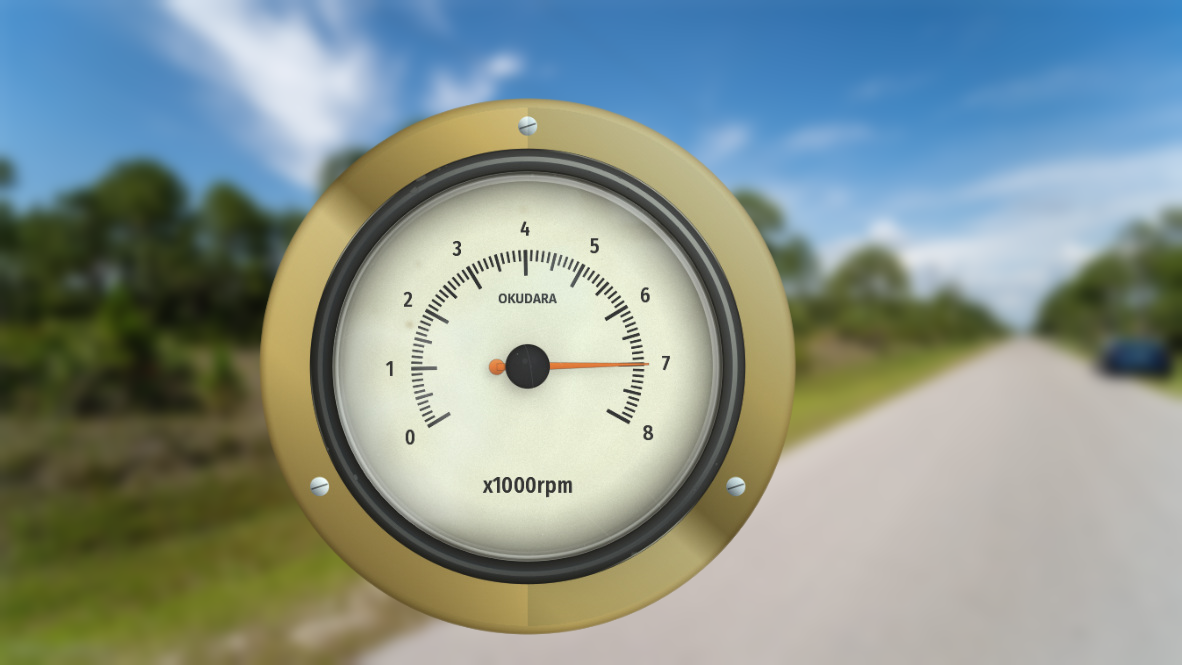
7000 rpm
